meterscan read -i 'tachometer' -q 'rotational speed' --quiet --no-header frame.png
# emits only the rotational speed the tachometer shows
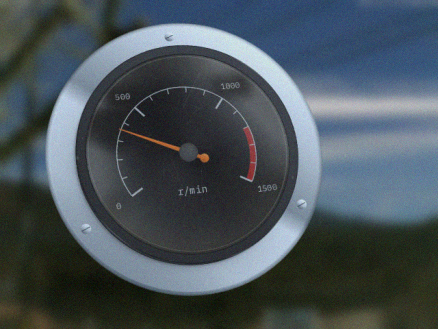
350 rpm
